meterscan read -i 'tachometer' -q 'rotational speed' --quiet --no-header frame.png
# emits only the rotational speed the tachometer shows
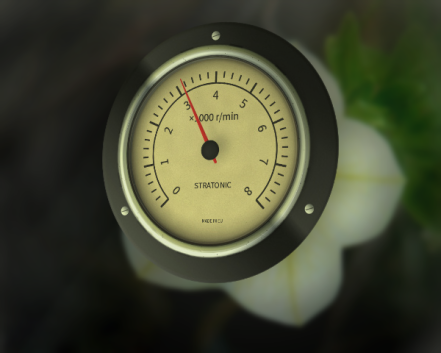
3200 rpm
